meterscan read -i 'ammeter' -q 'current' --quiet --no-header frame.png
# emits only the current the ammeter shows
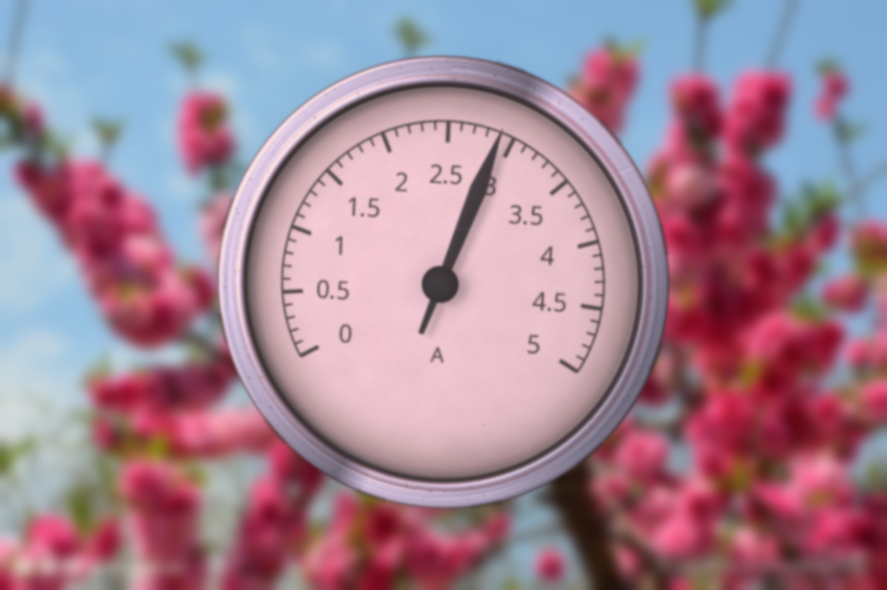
2.9 A
